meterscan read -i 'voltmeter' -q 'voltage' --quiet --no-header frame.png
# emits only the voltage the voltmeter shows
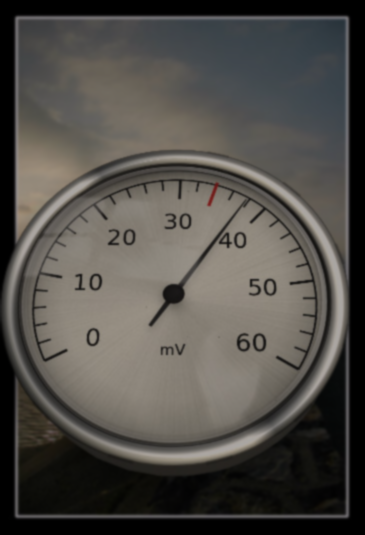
38 mV
